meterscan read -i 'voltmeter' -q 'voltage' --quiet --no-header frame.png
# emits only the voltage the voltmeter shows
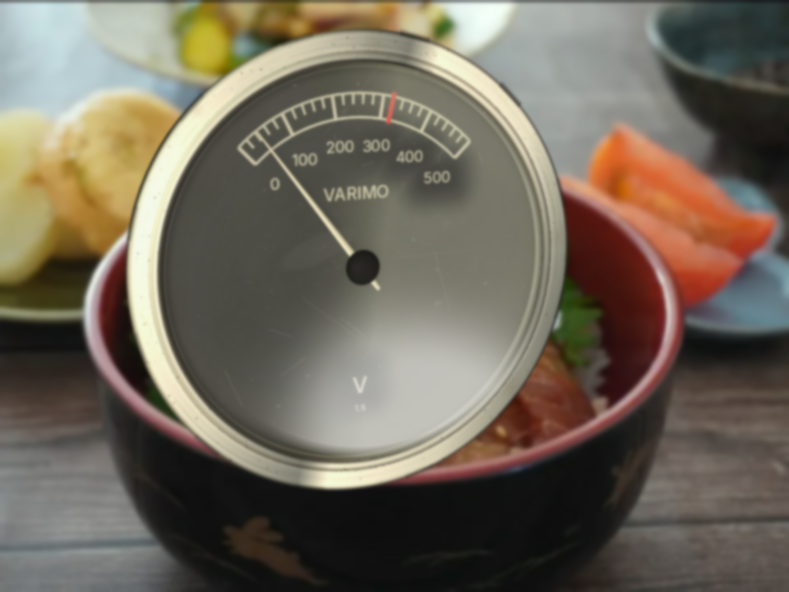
40 V
